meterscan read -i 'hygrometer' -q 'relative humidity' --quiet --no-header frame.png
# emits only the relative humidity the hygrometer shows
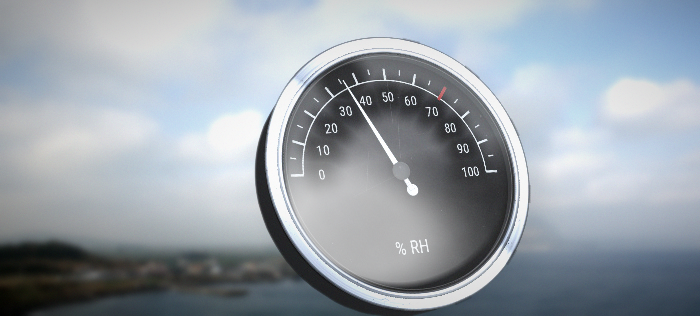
35 %
